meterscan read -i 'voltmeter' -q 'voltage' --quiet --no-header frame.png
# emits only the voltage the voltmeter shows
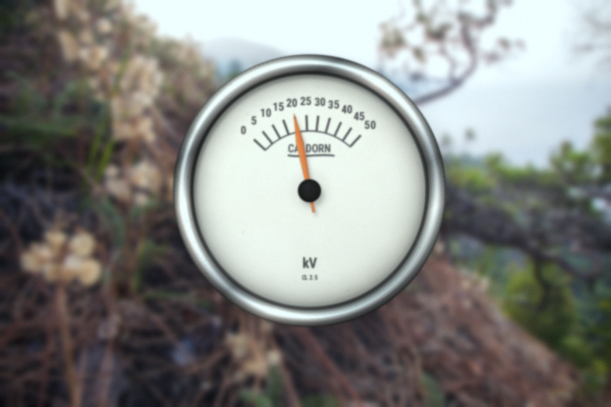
20 kV
